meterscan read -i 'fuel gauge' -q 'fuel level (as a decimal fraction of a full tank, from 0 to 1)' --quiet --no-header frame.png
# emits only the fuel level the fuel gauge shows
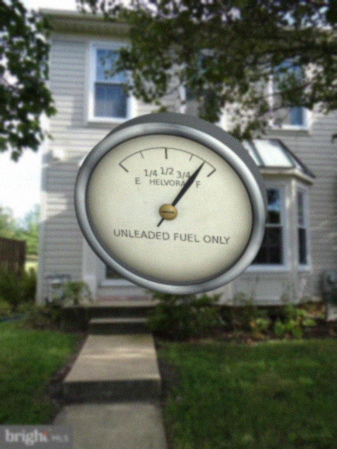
0.875
